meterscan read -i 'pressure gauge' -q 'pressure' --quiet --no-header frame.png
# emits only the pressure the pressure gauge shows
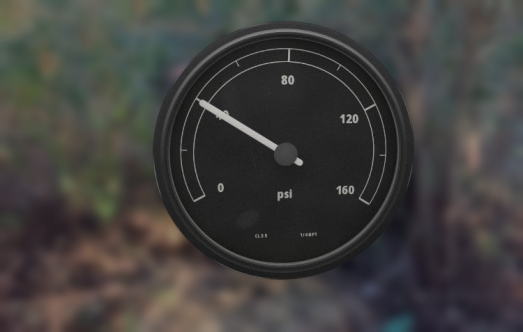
40 psi
